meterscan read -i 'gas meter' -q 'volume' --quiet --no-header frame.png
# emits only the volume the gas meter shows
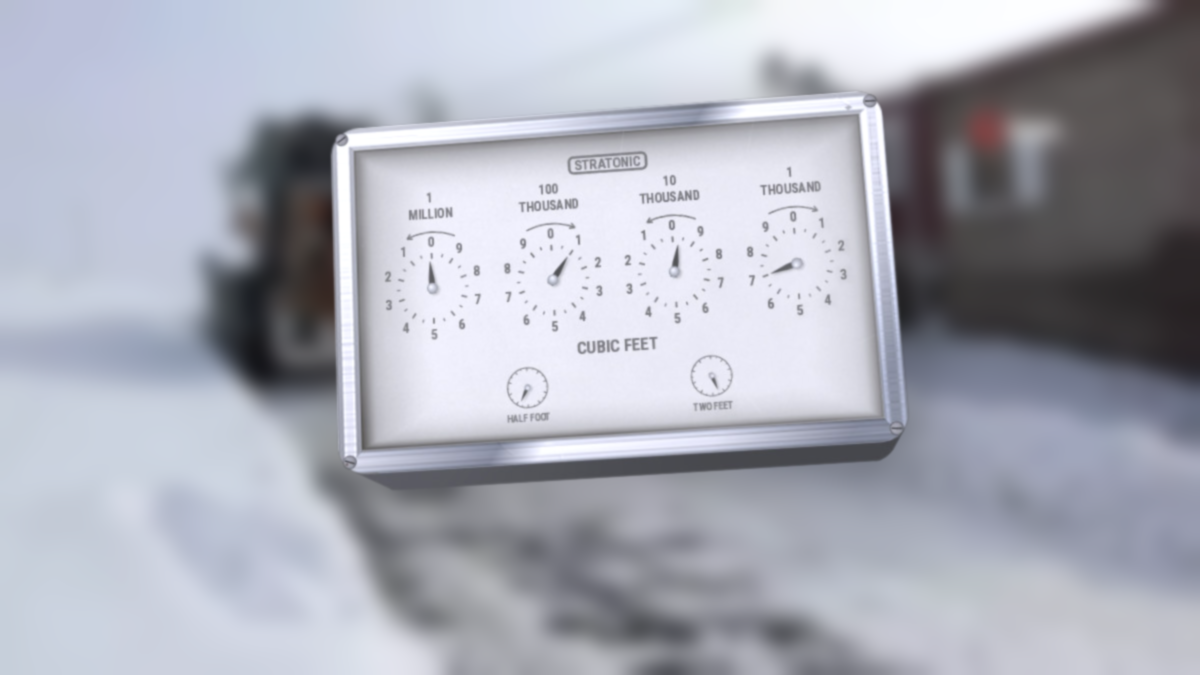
9700 ft³
